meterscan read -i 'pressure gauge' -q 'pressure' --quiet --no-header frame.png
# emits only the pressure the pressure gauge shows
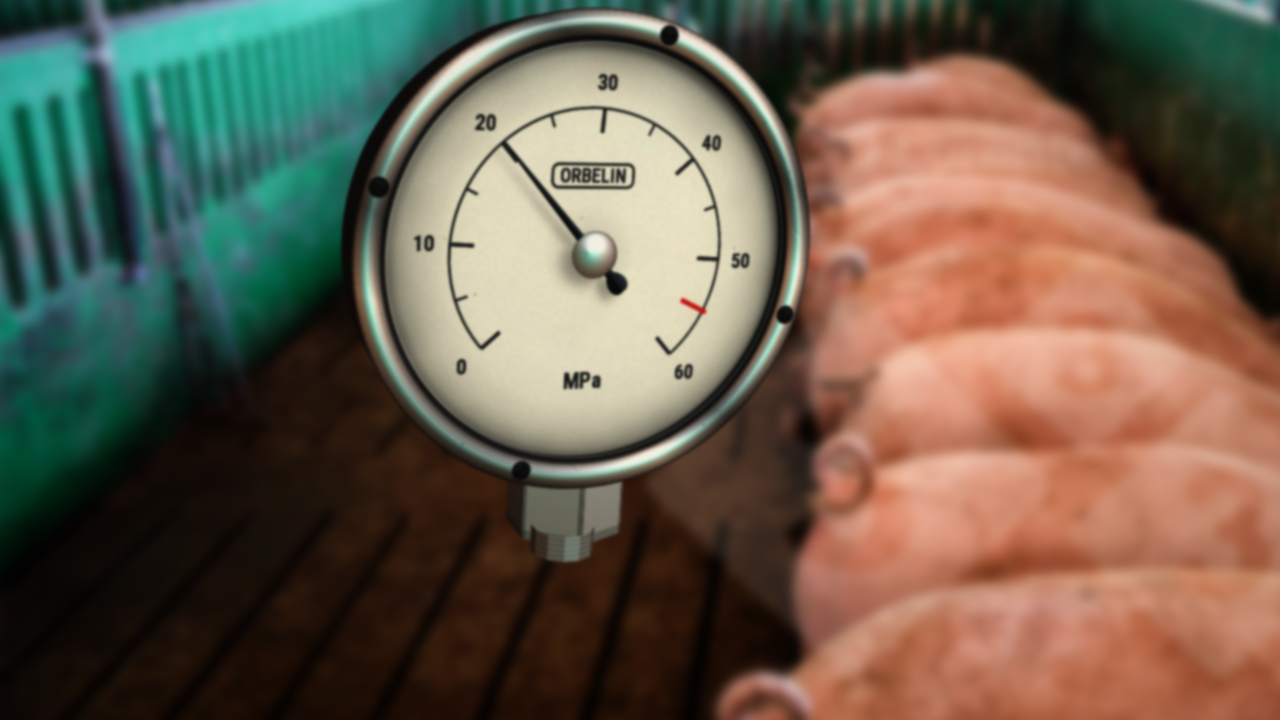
20 MPa
